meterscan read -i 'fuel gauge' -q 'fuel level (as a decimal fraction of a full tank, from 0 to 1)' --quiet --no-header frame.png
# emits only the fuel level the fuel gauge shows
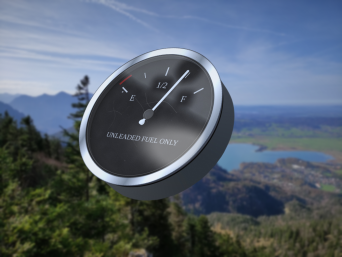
0.75
